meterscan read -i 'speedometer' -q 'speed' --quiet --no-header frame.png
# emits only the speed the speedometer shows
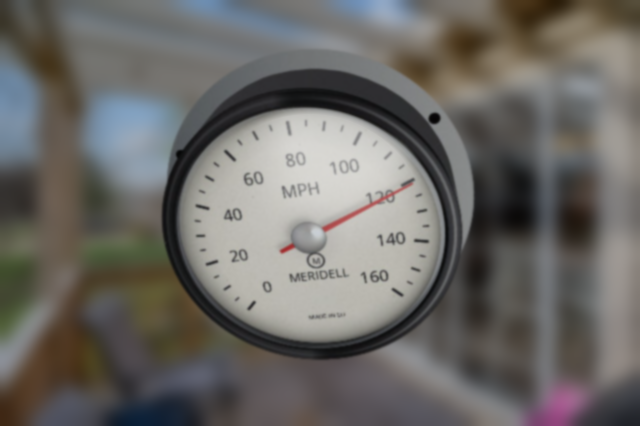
120 mph
